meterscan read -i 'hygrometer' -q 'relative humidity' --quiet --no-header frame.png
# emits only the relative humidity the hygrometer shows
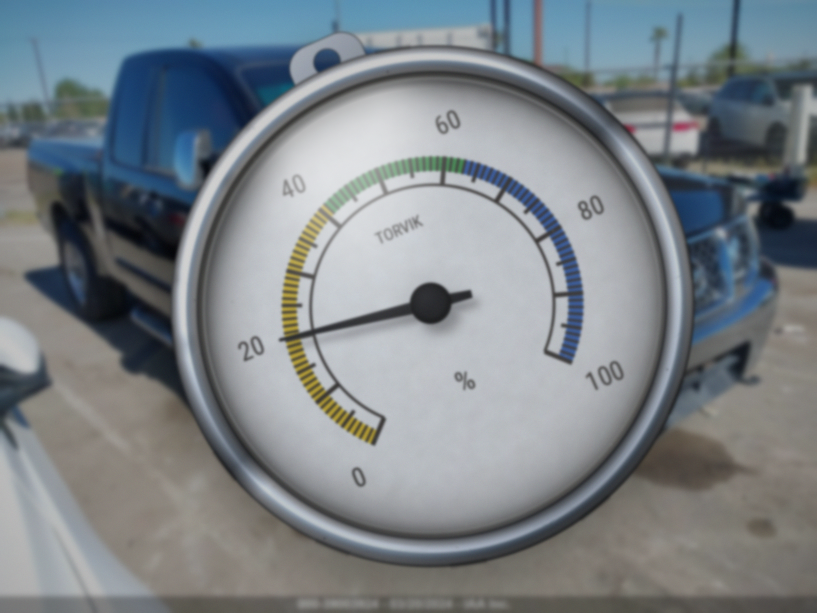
20 %
